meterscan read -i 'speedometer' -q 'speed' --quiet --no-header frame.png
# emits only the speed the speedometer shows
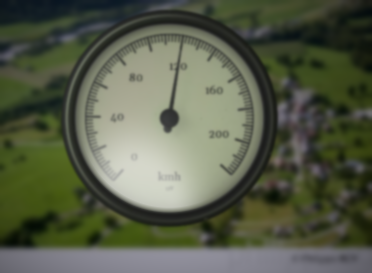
120 km/h
